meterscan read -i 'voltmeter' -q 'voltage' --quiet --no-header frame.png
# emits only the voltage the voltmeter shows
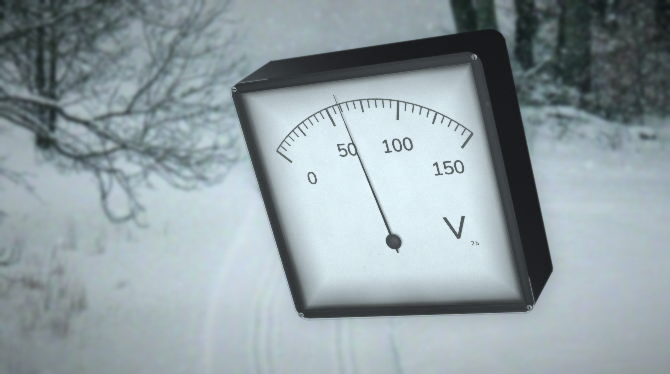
60 V
